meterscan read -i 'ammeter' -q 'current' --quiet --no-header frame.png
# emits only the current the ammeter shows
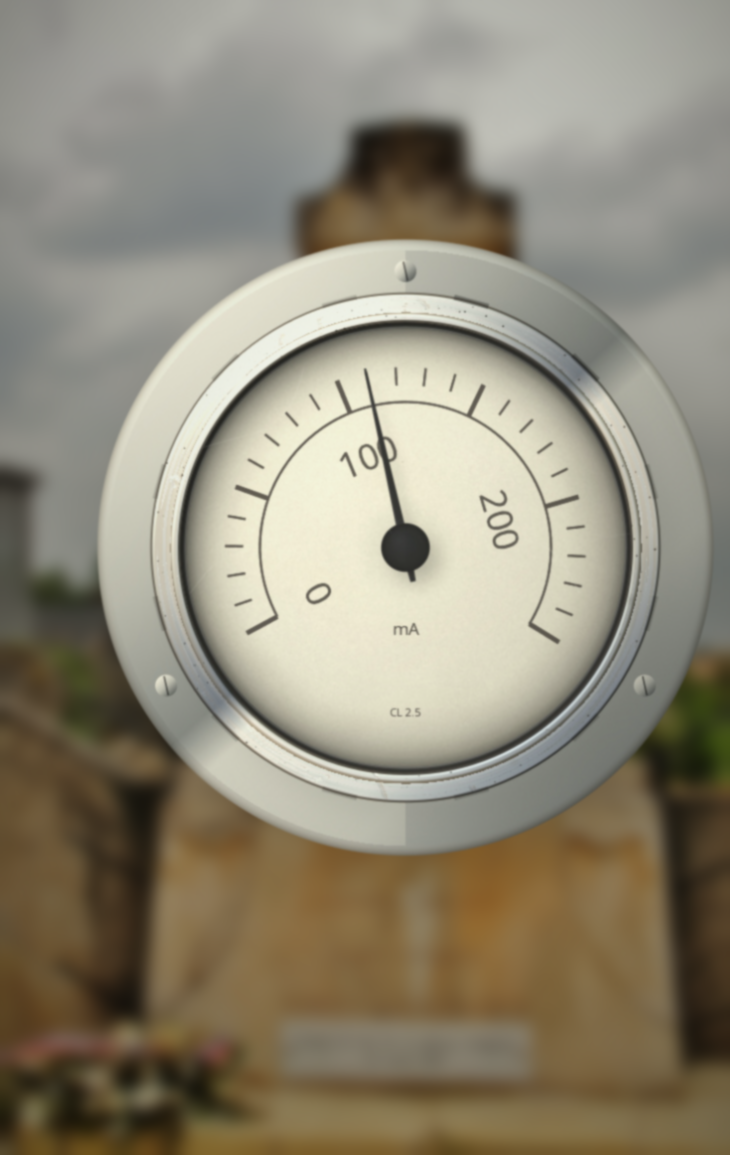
110 mA
